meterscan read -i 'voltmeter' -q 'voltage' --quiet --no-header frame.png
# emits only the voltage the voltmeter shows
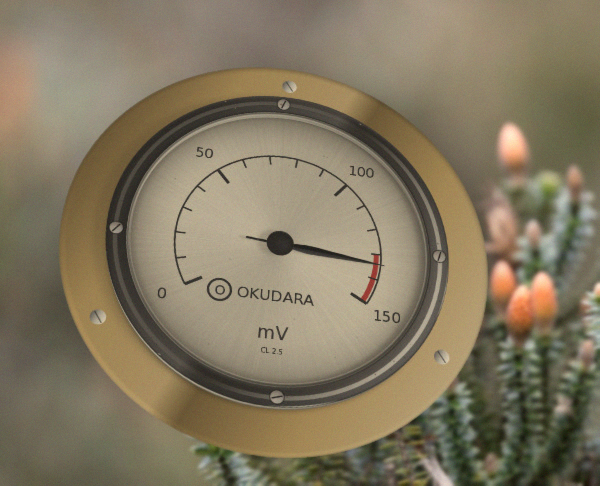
135 mV
